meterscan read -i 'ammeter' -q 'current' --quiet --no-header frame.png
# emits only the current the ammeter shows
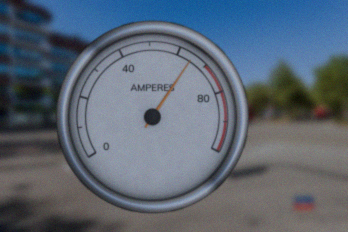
65 A
